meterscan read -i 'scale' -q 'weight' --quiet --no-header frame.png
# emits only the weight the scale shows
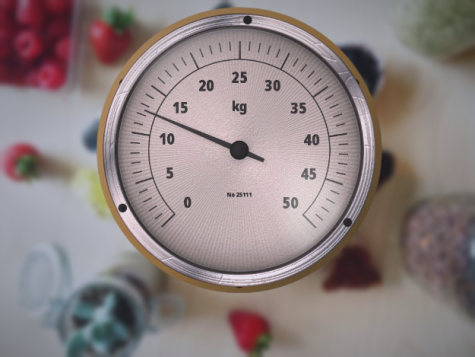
12.5 kg
